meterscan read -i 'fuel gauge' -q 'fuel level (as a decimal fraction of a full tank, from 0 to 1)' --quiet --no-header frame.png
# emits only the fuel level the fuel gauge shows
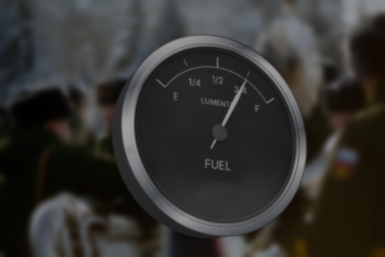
0.75
